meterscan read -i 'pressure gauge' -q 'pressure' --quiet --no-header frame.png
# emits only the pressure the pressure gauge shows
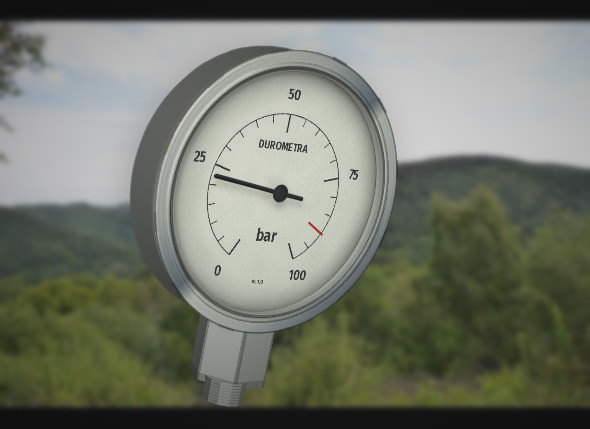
22.5 bar
